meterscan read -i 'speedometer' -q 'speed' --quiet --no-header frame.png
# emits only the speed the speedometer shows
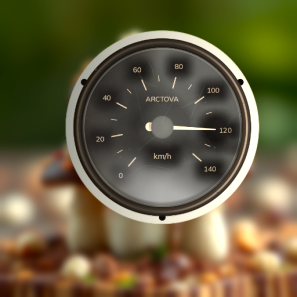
120 km/h
